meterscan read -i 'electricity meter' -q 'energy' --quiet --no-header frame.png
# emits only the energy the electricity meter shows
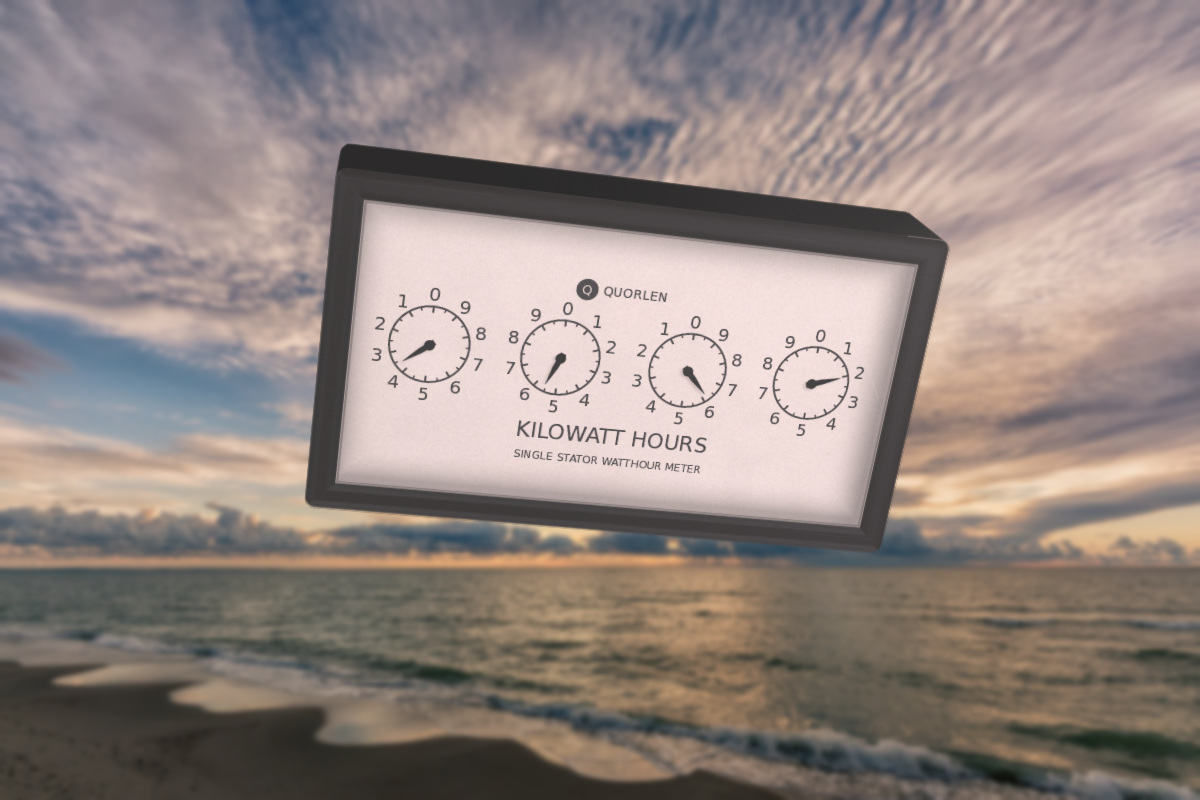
3562 kWh
